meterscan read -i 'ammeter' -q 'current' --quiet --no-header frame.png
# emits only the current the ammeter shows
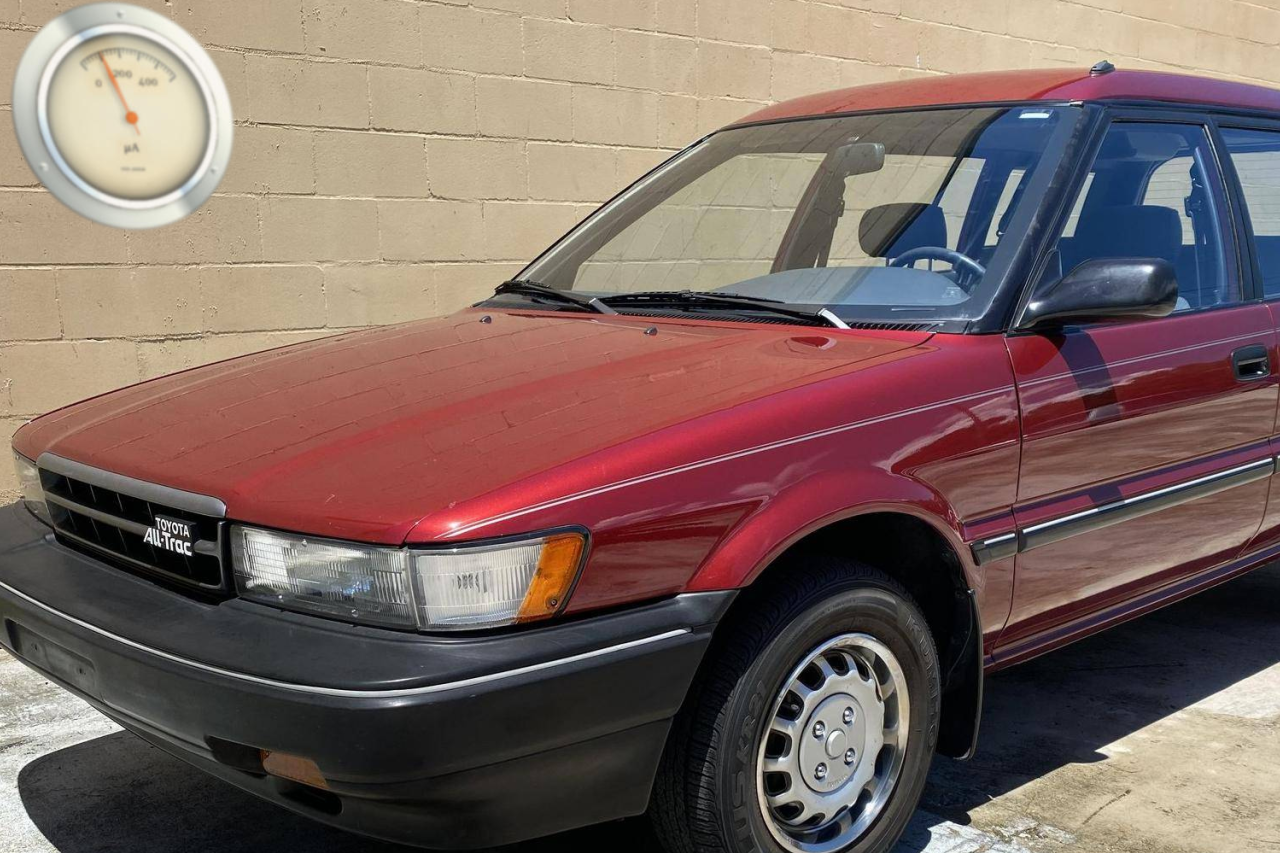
100 µA
